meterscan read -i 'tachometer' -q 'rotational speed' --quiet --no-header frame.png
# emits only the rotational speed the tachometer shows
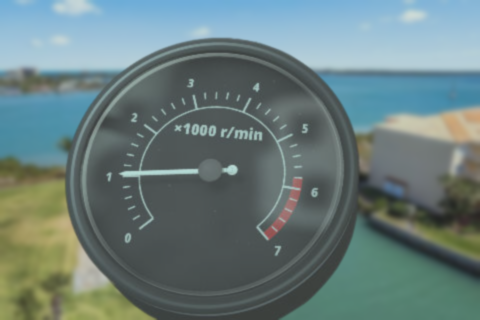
1000 rpm
